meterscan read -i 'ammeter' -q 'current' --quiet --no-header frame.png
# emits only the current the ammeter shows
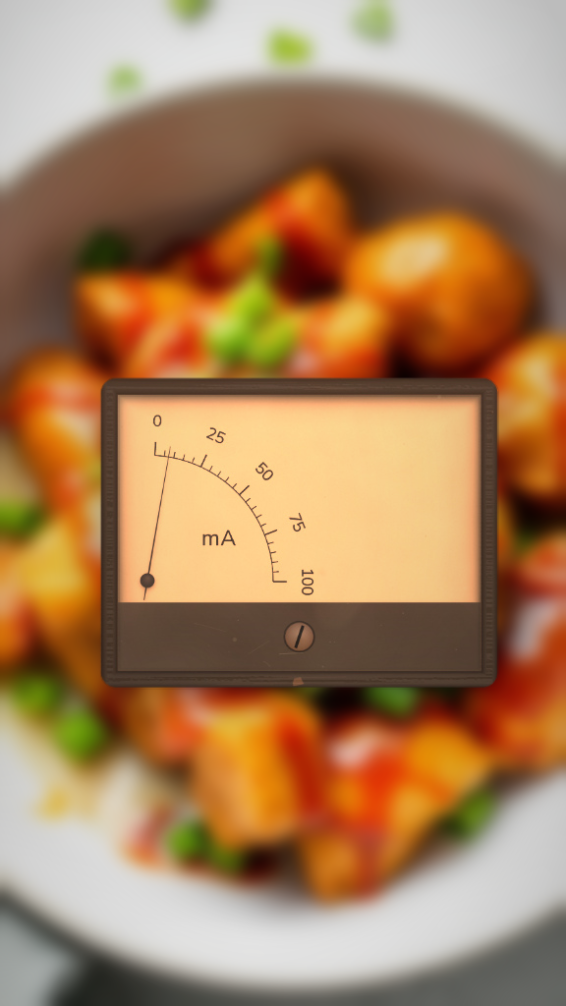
7.5 mA
